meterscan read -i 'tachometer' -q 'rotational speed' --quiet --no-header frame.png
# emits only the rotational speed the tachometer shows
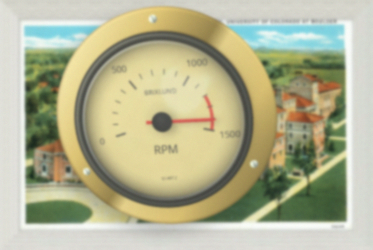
1400 rpm
